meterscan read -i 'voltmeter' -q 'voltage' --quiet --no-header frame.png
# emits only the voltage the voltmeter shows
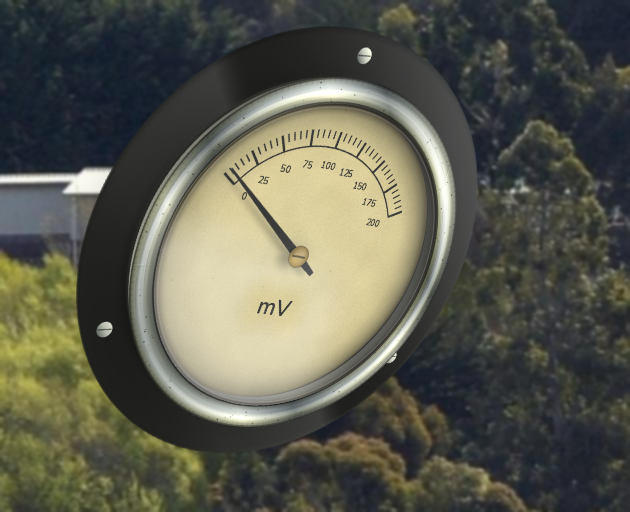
5 mV
